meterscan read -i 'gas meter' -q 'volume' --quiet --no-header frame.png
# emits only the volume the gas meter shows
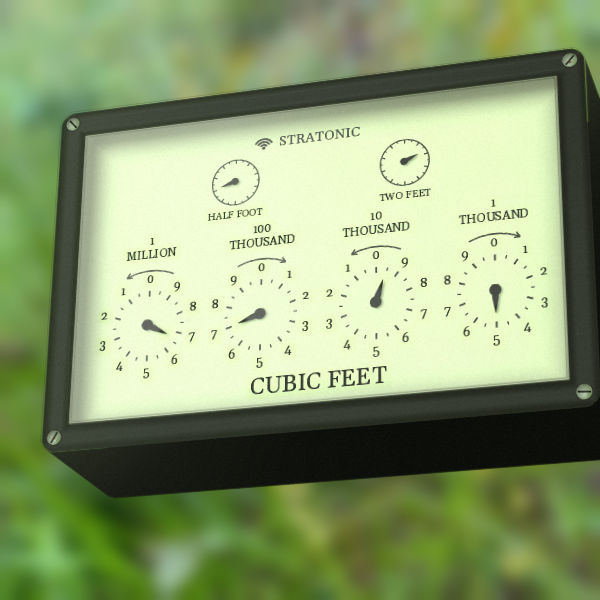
669500 ft³
